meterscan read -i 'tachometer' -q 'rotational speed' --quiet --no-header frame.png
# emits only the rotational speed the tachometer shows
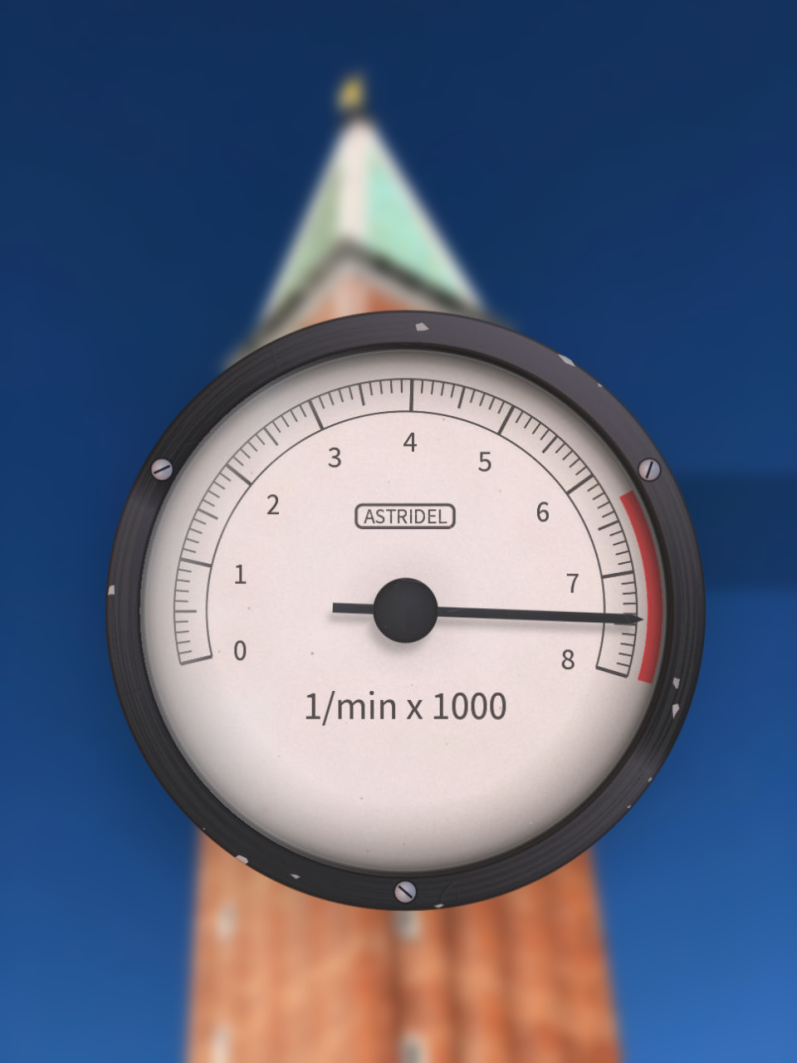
7450 rpm
